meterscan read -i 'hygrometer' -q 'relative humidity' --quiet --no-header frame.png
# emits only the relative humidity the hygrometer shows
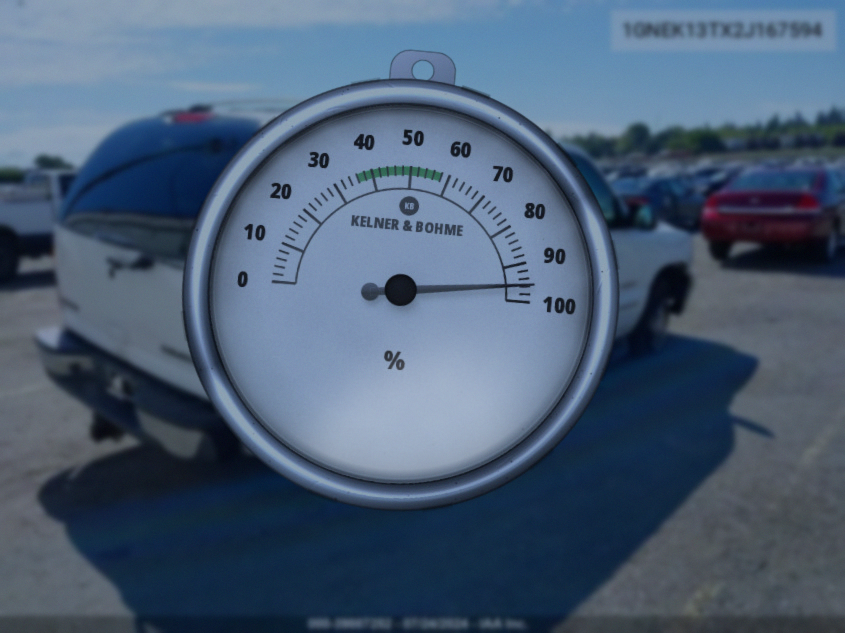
96 %
